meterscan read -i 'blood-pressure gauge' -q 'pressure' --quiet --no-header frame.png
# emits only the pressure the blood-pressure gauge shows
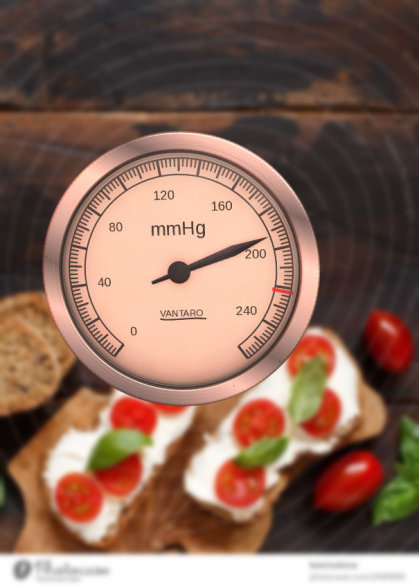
192 mmHg
